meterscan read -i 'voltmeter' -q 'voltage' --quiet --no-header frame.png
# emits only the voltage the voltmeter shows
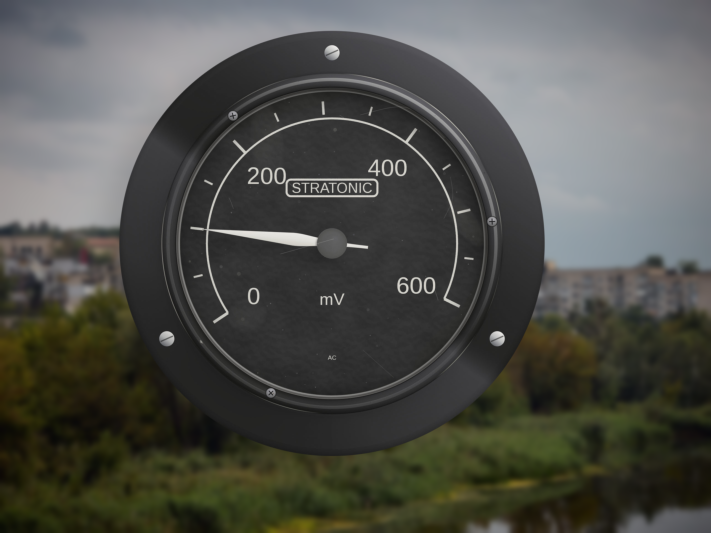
100 mV
